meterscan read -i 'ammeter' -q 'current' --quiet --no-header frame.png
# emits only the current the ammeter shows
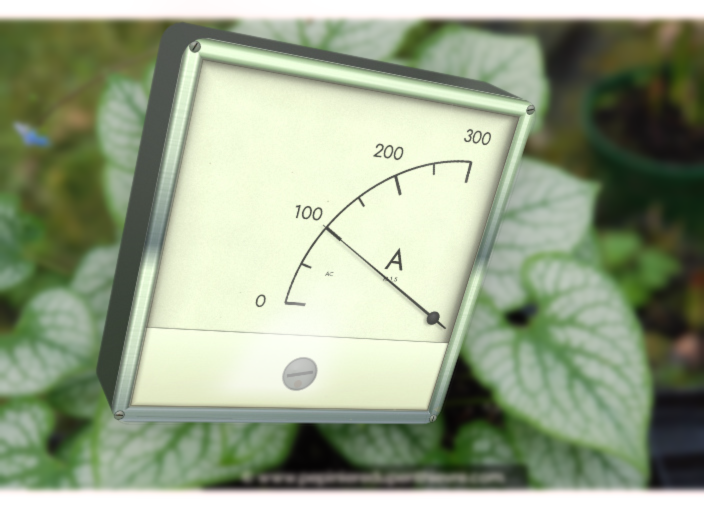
100 A
